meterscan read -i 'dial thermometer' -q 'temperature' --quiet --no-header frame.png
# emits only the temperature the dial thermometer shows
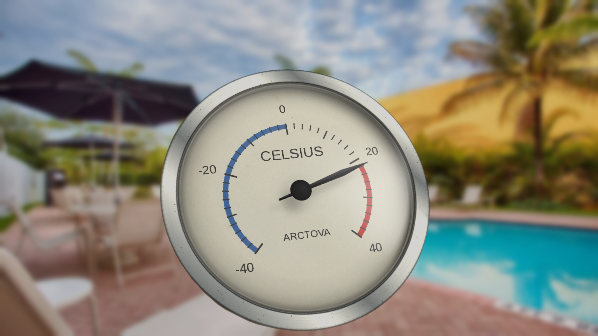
22 °C
